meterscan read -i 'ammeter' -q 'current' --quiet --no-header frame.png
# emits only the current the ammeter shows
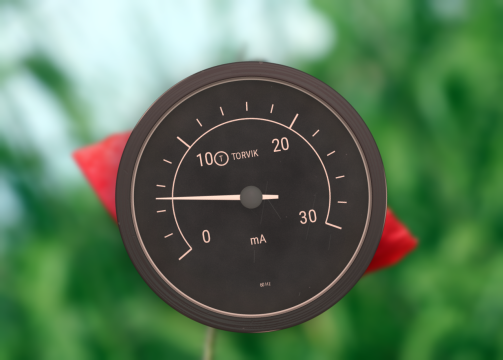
5 mA
